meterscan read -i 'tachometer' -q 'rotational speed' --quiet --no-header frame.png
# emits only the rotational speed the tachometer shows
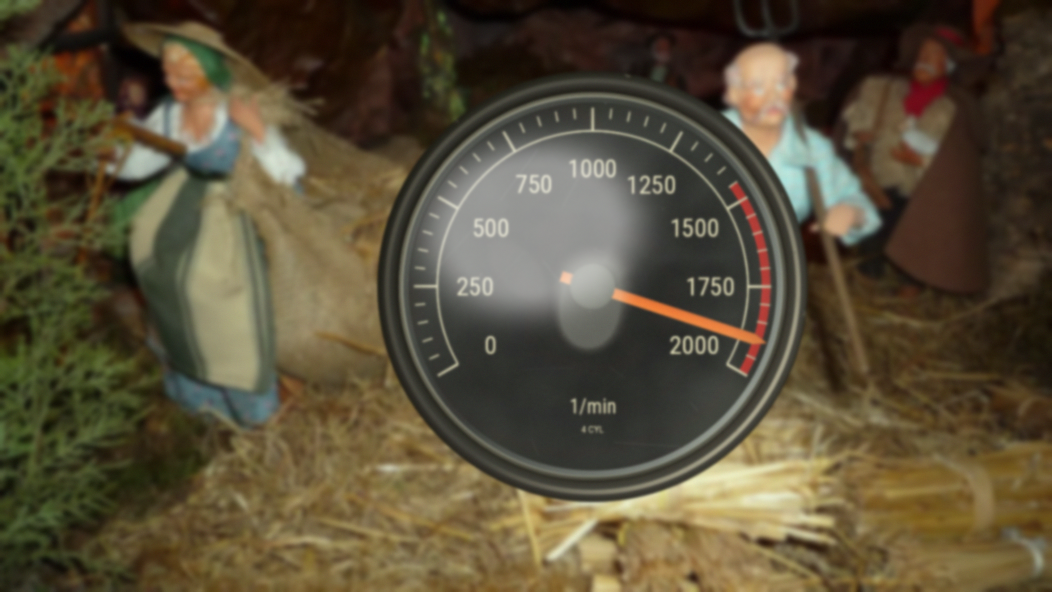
1900 rpm
